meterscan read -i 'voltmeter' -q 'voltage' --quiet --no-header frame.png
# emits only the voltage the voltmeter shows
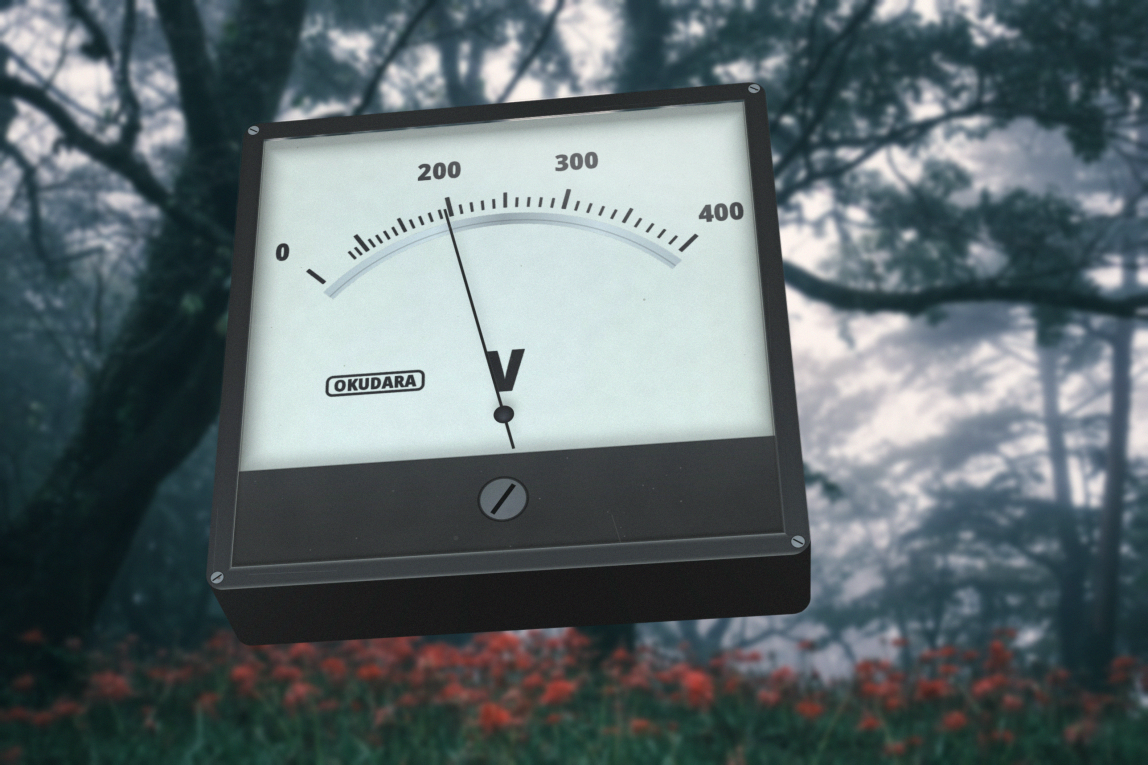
195 V
